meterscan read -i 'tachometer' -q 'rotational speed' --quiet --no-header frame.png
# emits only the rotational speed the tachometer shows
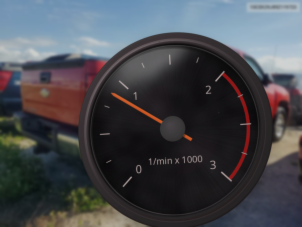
875 rpm
